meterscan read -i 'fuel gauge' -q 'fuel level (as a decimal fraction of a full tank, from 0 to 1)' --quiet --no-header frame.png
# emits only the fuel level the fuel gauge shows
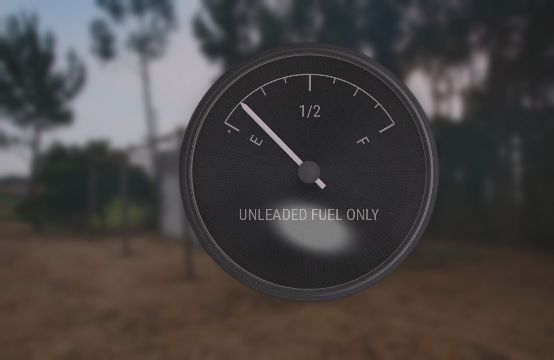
0.125
